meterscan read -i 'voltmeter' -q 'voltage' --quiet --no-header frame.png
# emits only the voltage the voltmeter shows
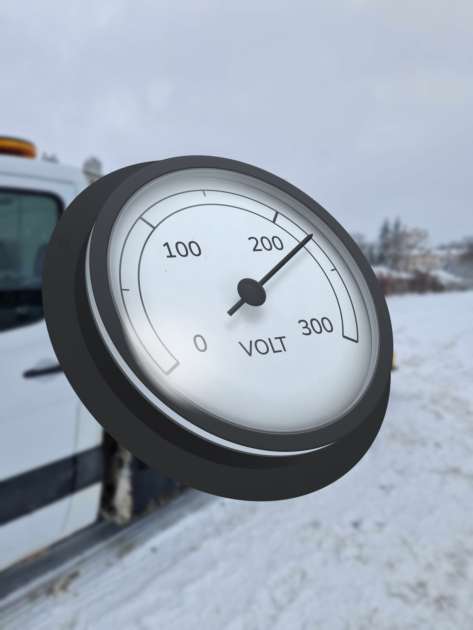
225 V
